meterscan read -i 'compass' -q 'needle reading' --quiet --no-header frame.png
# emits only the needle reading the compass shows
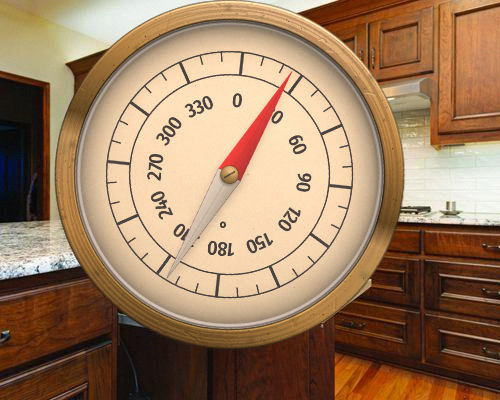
25 °
